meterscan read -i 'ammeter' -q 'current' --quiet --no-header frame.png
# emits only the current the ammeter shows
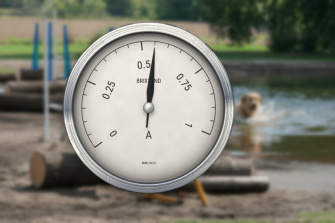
0.55 A
